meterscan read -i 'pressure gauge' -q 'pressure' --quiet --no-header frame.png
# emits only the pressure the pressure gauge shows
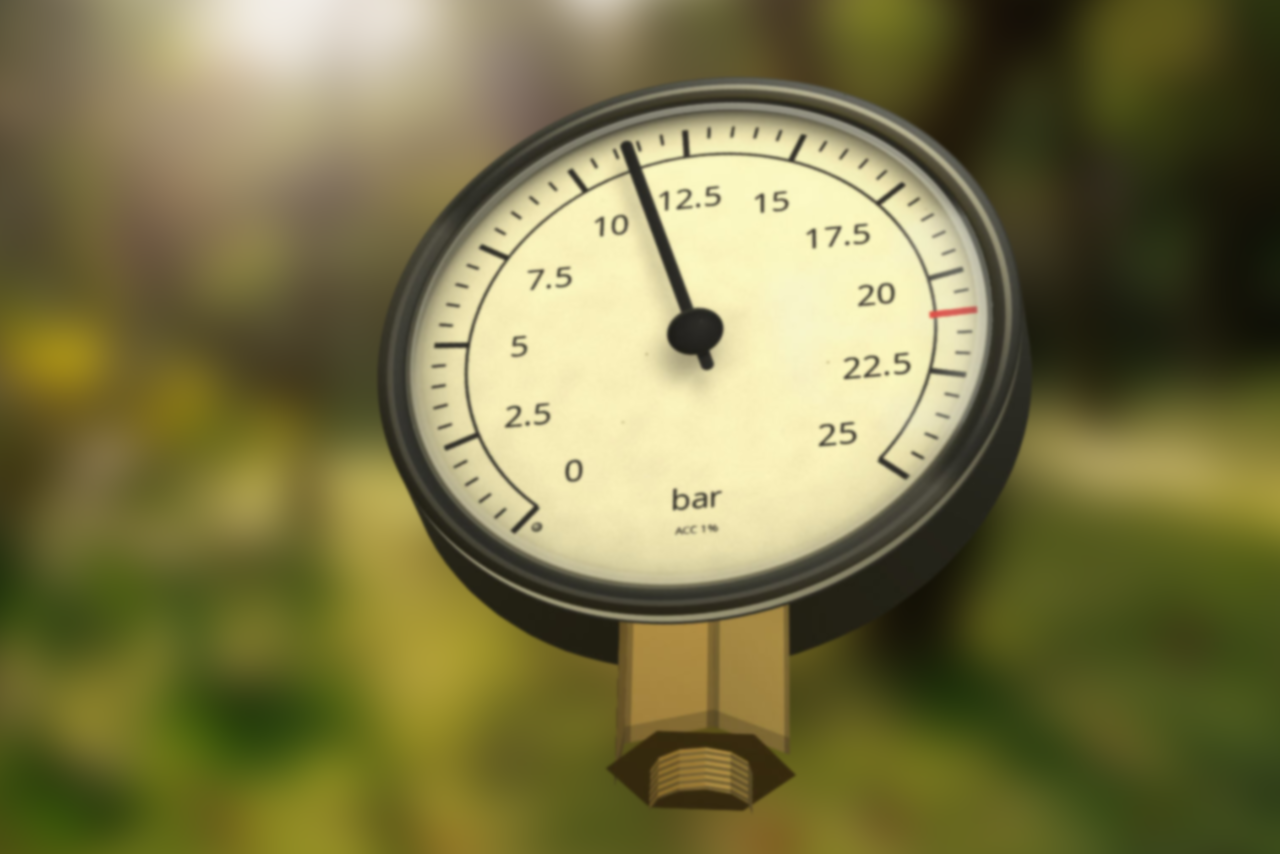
11.25 bar
